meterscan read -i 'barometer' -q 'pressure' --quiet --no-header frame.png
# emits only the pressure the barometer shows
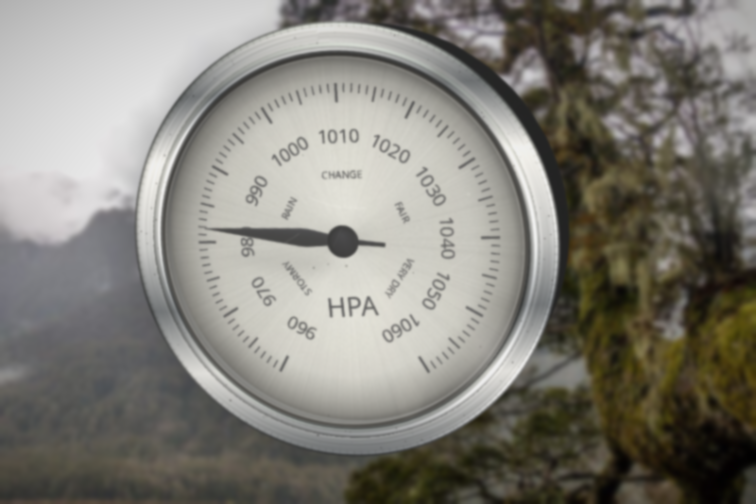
982 hPa
